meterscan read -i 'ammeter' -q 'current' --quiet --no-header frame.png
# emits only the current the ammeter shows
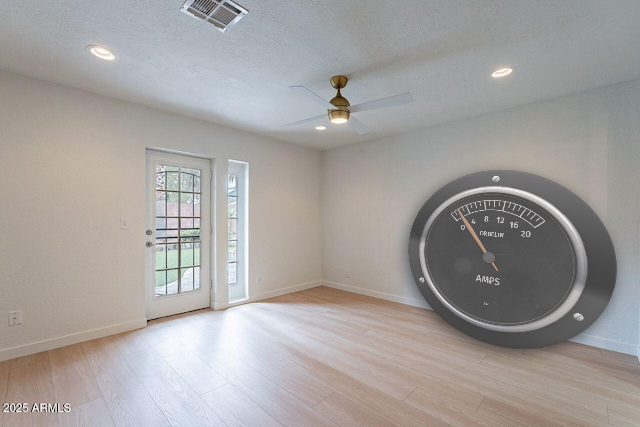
2 A
